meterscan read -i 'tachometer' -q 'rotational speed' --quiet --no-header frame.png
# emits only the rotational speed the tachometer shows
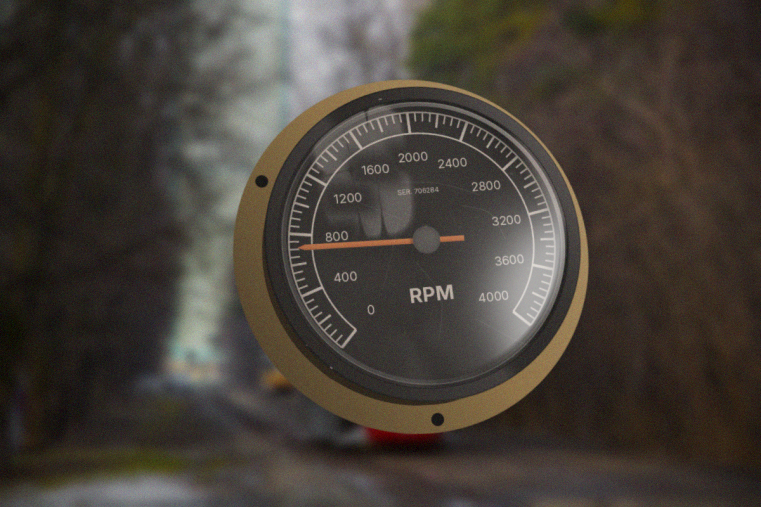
700 rpm
